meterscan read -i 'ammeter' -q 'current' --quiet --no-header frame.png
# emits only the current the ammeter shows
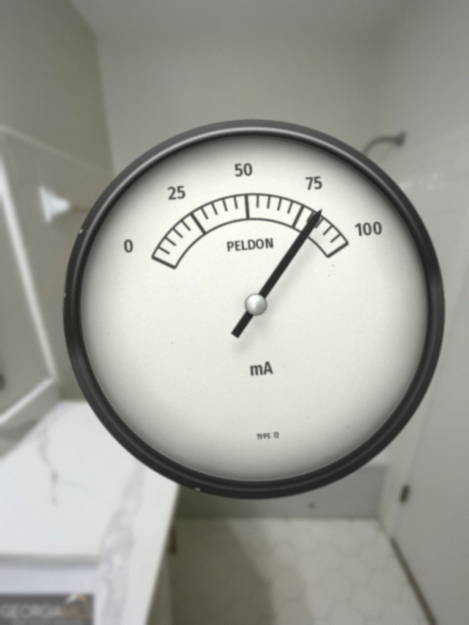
82.5 mA
